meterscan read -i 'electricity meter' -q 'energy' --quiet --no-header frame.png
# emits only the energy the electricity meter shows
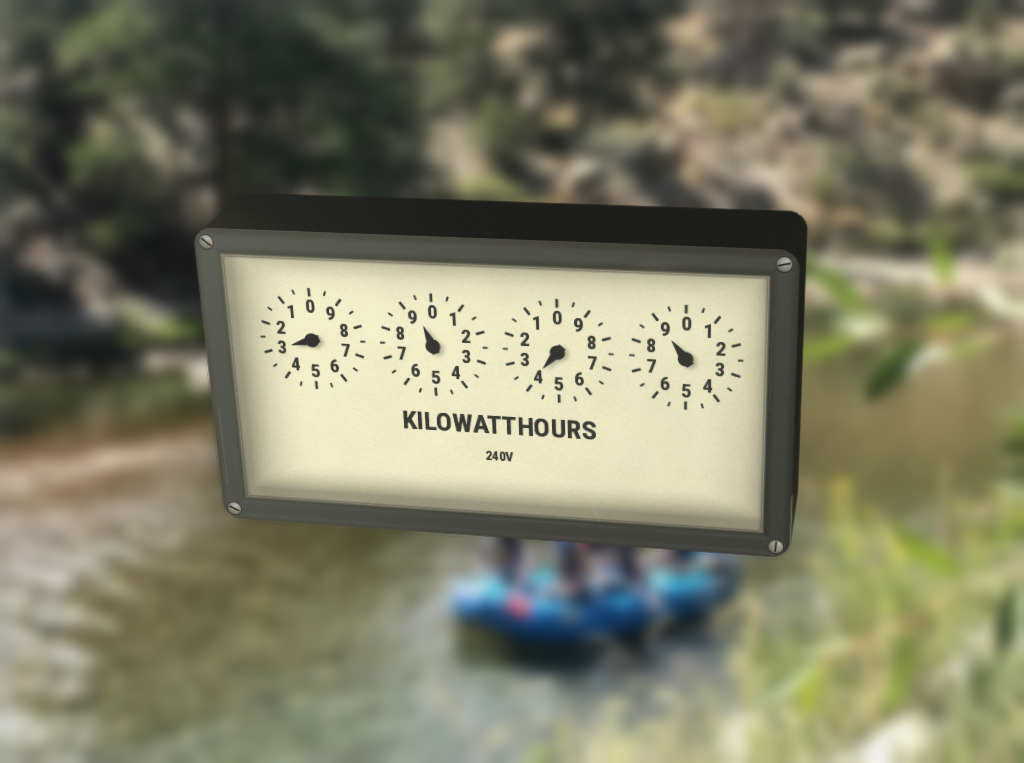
2939 kWh
